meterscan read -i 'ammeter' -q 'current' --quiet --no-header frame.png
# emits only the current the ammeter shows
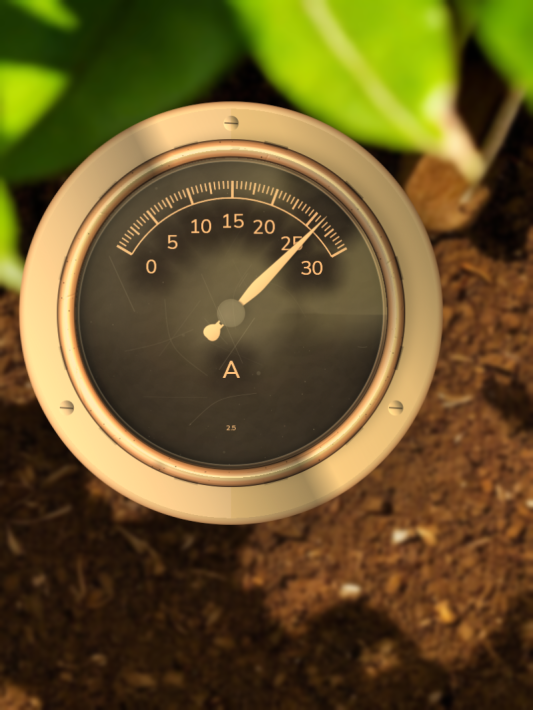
26 A
